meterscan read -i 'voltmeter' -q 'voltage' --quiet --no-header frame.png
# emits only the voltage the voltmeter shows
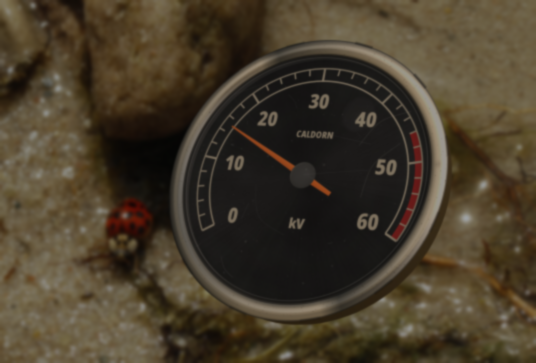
15 kV
